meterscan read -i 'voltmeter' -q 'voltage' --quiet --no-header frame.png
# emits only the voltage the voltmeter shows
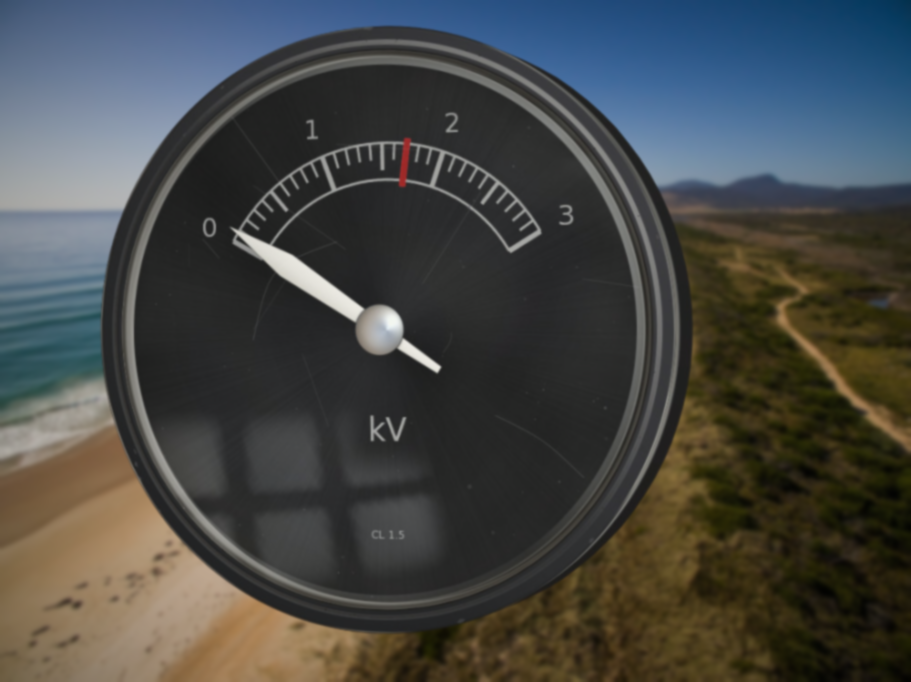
0.1 kV
